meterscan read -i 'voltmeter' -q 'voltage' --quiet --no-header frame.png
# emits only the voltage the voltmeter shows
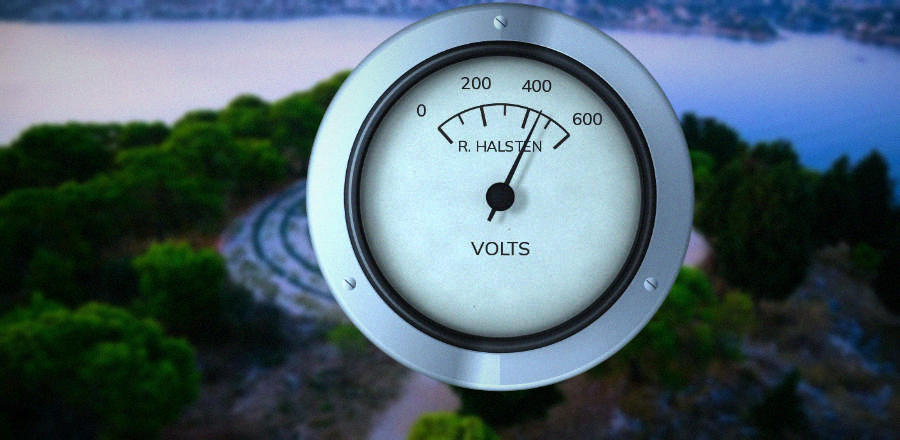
450 V
